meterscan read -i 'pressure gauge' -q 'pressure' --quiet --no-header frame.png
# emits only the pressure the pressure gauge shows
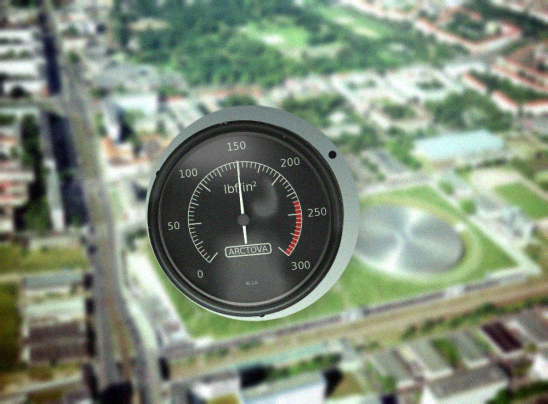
150 psi
